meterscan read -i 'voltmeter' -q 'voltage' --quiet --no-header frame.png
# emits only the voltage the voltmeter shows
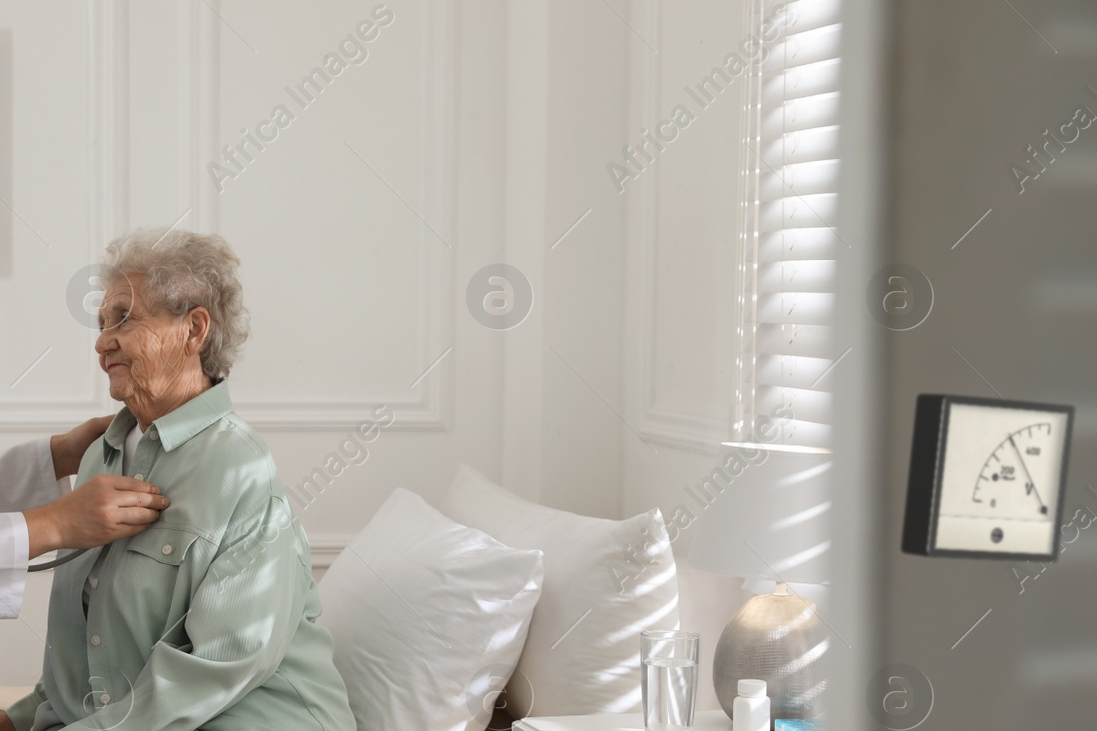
300 V
